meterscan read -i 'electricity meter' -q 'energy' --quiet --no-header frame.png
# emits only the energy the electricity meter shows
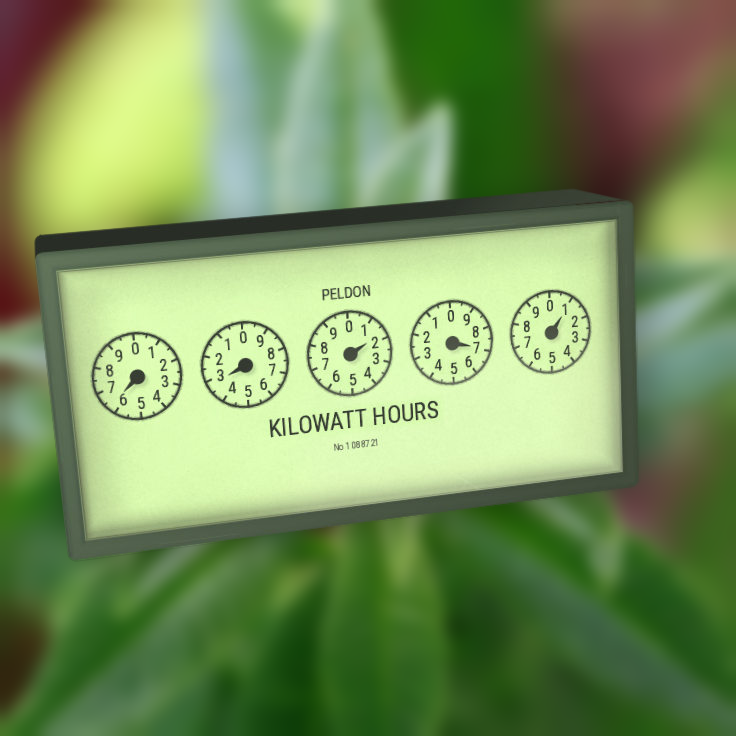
63171 kWh
